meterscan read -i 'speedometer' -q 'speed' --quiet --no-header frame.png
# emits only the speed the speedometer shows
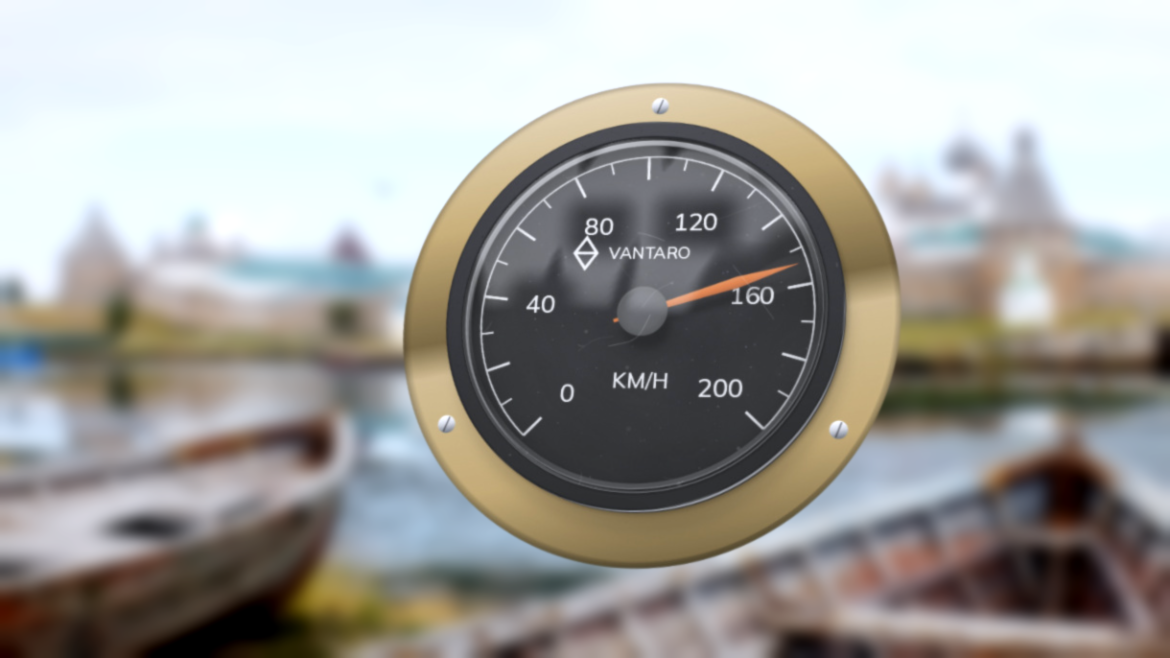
155 km/h
